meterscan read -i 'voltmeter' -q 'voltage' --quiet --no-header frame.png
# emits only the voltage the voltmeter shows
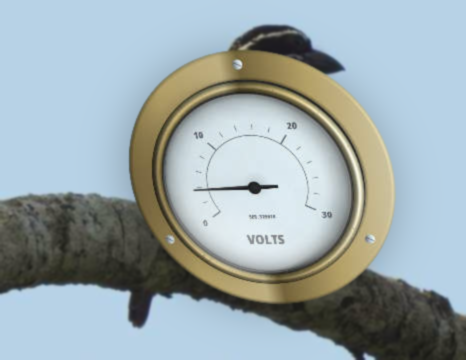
4 V
